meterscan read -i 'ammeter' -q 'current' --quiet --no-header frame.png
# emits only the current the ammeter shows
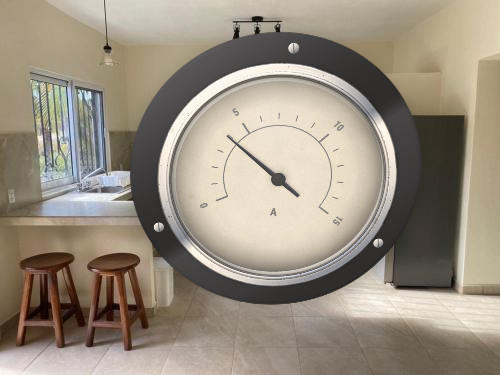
4 A
